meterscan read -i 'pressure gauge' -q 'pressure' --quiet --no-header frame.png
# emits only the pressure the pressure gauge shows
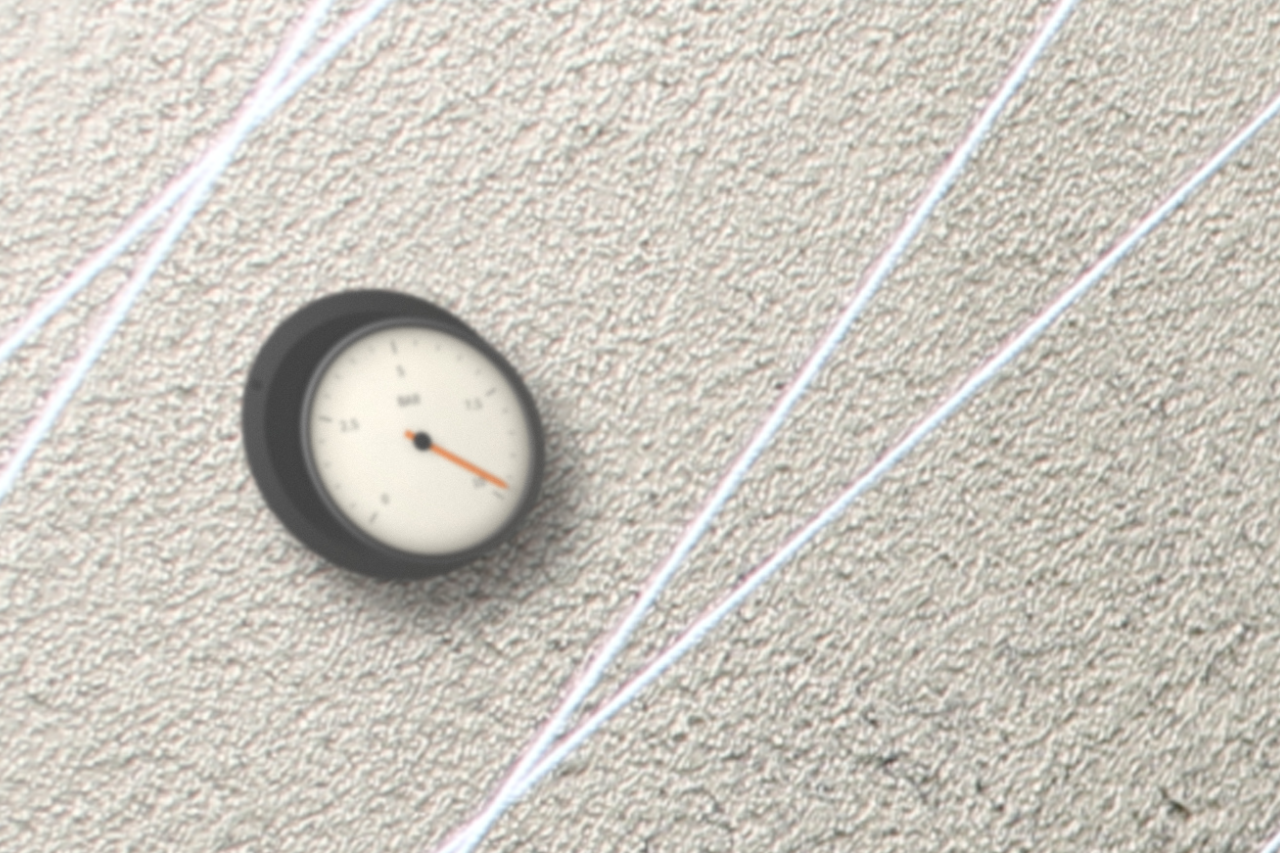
9.75 bar
